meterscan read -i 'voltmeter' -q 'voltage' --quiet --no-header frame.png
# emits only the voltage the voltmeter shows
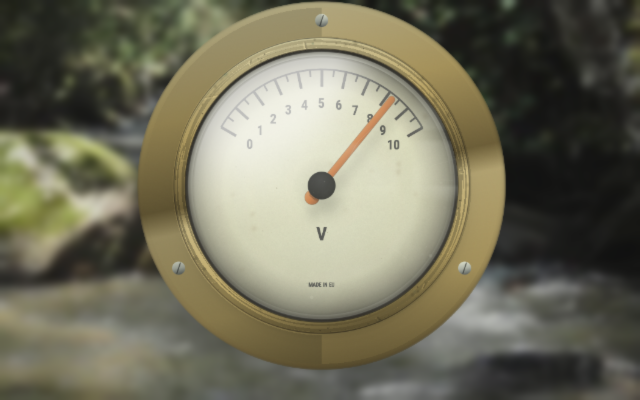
8.25 V
